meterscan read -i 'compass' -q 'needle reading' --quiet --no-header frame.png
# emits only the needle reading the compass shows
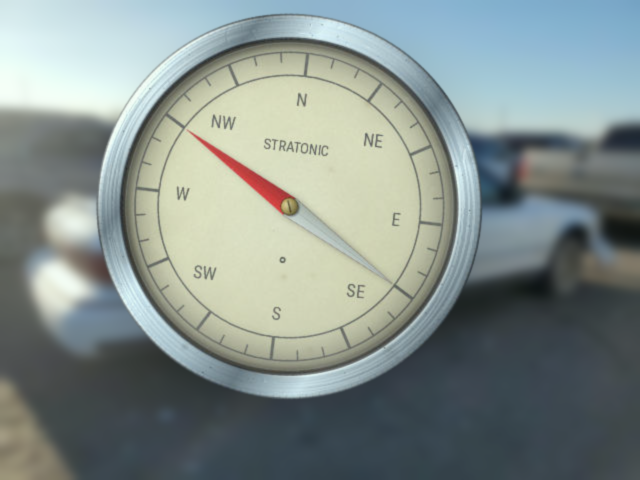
300 °
